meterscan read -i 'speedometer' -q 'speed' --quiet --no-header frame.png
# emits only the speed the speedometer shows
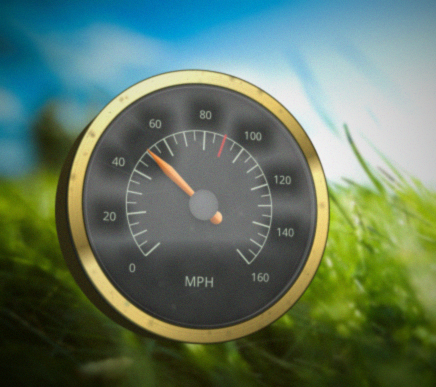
50 mph
